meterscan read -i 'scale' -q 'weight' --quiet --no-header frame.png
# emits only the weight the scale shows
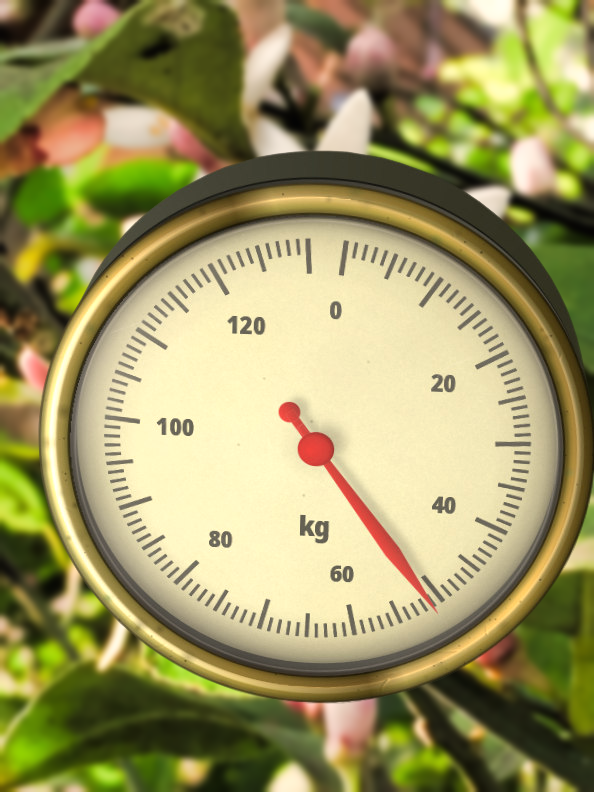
51 kg
